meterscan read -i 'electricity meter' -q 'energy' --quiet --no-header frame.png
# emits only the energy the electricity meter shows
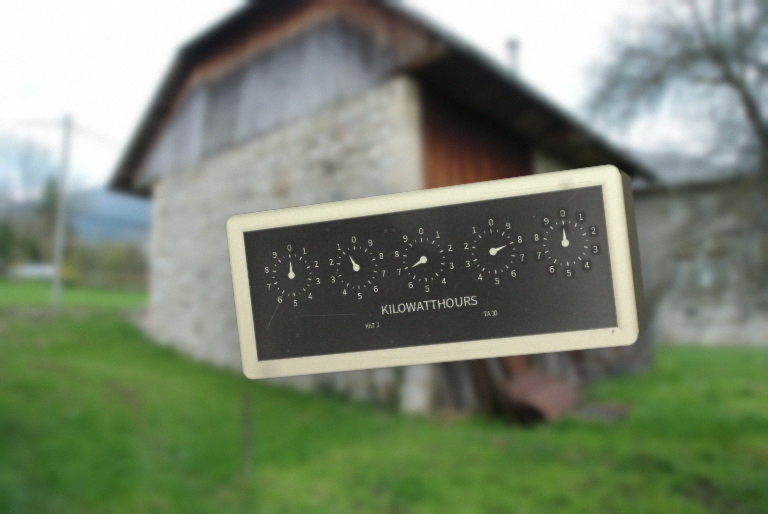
680 kWh
